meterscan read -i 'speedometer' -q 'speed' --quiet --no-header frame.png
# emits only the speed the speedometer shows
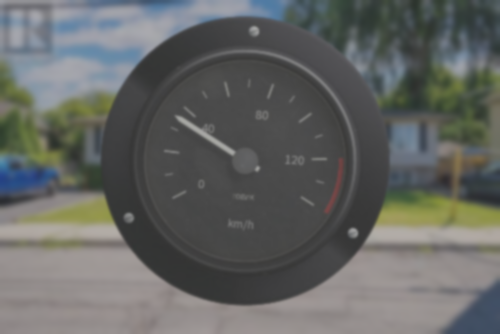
35 km/h
